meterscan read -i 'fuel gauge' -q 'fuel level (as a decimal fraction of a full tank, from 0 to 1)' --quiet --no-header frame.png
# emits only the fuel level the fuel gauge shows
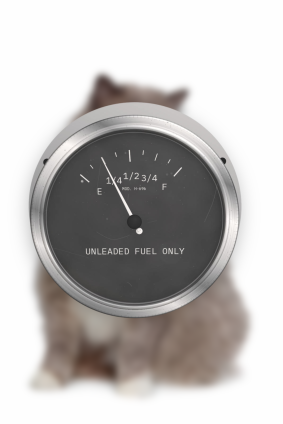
0.25
